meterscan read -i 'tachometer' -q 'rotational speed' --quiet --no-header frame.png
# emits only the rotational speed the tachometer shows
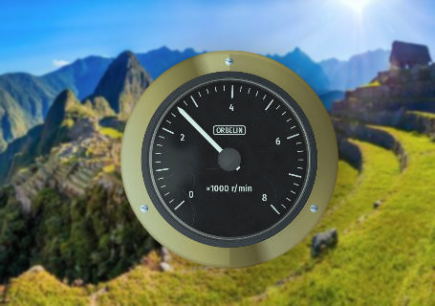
2600 rpm
